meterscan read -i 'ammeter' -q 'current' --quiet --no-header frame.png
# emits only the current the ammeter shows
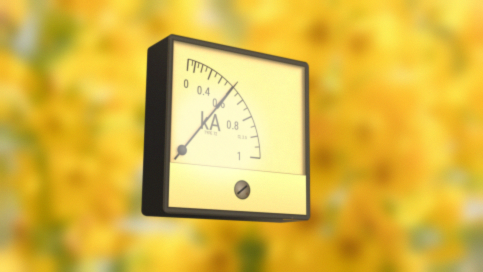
0.6 kA
